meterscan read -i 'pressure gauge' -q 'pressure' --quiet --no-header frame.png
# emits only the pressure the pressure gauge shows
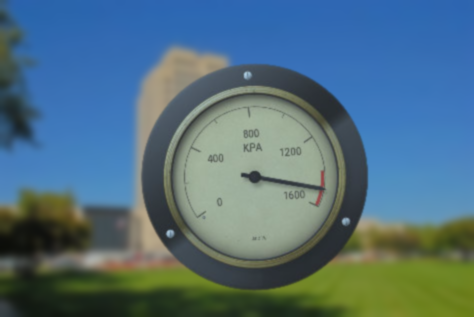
1500 kPa
